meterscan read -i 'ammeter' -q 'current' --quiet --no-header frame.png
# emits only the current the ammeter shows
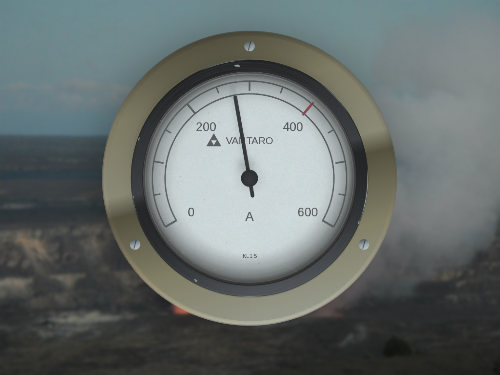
275 A
